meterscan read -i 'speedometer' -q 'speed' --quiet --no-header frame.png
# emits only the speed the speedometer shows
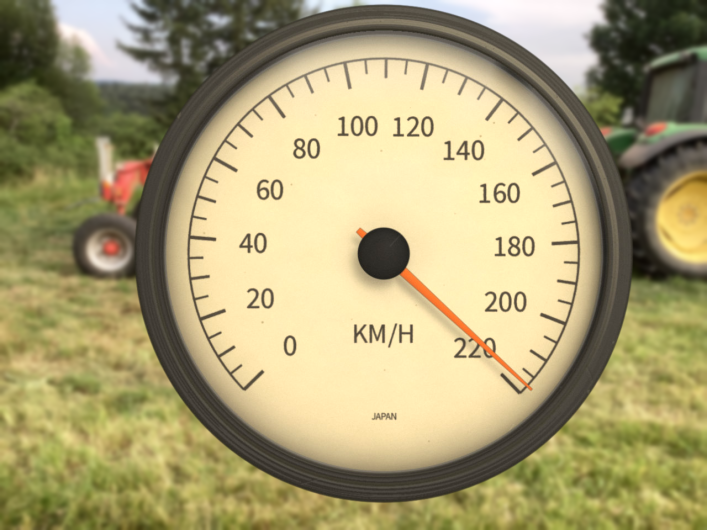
217.5 km/h
